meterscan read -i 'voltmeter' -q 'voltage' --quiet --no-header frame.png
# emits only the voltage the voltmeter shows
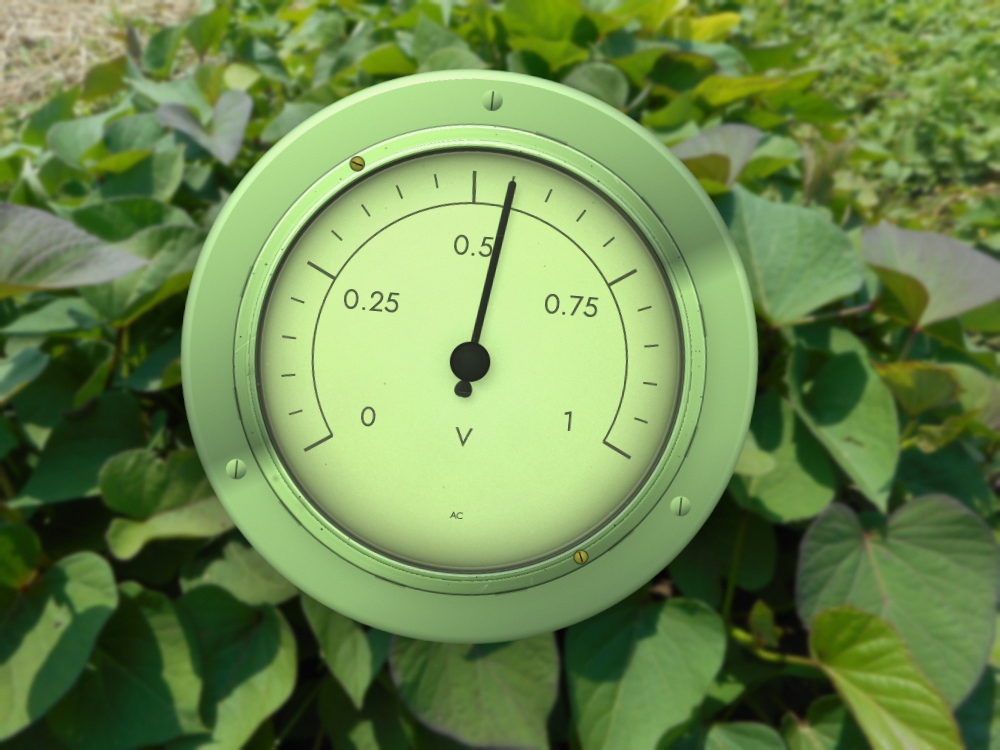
0.55 V
